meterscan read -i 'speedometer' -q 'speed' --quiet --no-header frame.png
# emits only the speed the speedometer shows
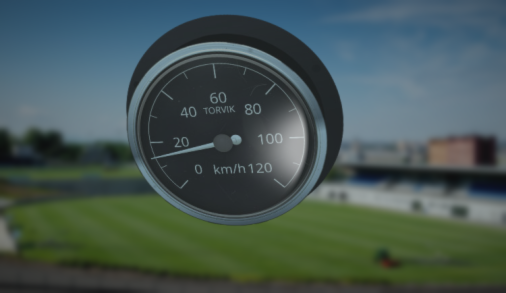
15 km/h
